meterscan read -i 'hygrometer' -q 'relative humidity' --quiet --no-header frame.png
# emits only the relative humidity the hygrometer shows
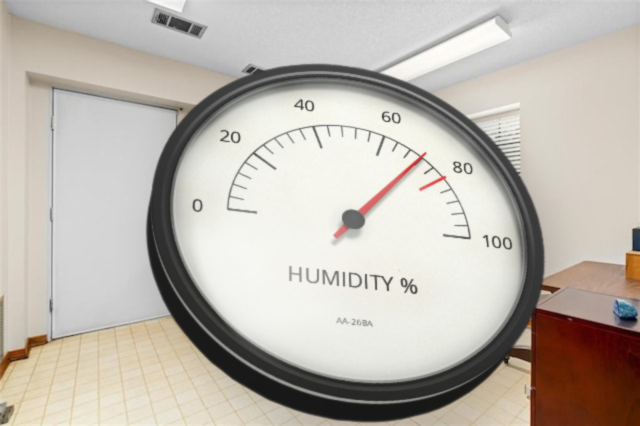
72 %
